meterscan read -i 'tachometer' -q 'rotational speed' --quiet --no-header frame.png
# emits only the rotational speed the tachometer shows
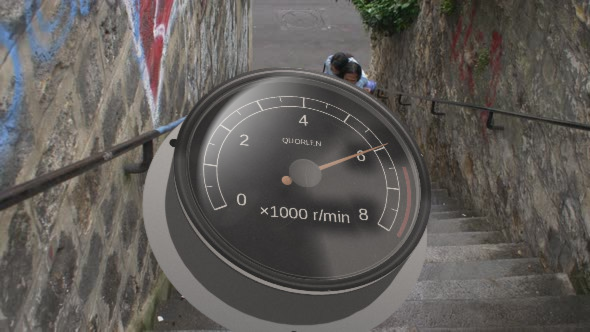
6000 rpm
